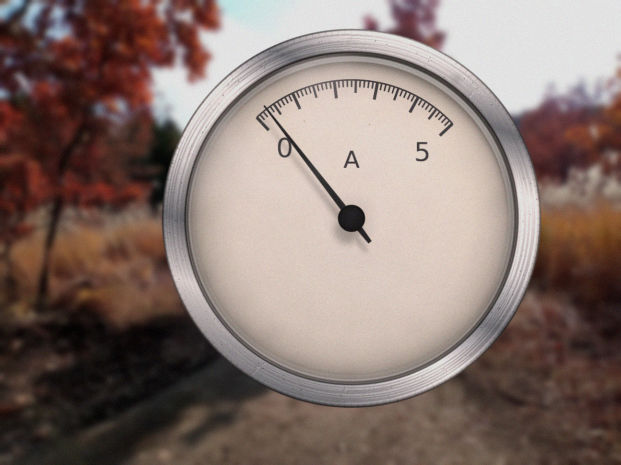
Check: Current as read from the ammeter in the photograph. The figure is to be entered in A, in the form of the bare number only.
0.3
